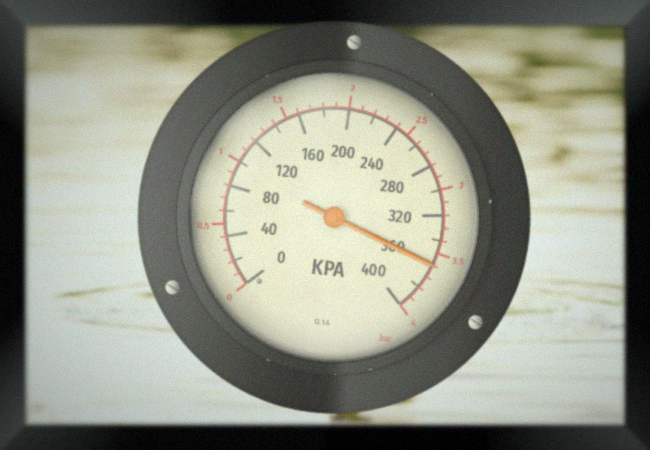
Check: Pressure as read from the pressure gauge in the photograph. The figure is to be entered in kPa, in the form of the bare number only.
360
